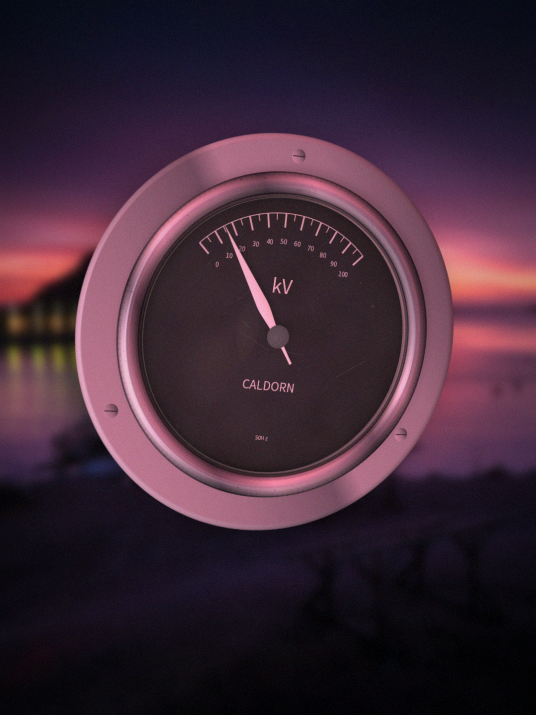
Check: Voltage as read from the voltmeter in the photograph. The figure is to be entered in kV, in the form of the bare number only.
15
